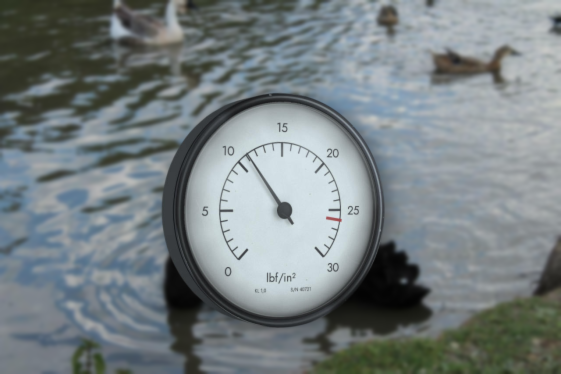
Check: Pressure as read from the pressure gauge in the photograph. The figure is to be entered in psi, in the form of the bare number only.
11
